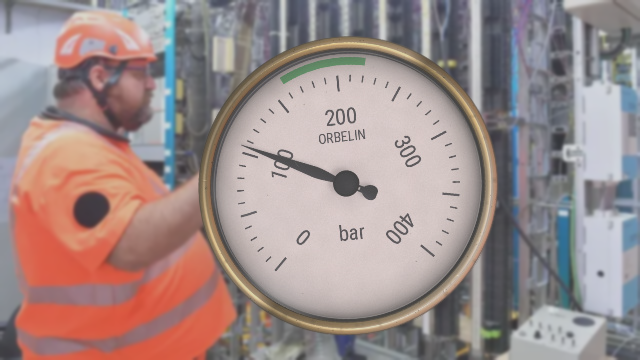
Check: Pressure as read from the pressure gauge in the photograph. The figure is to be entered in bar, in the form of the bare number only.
105
